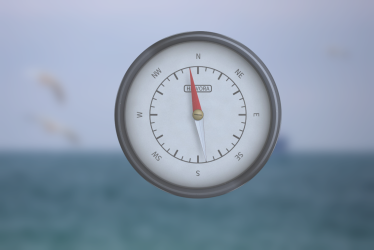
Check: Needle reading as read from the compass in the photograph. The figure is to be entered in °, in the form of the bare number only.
350
